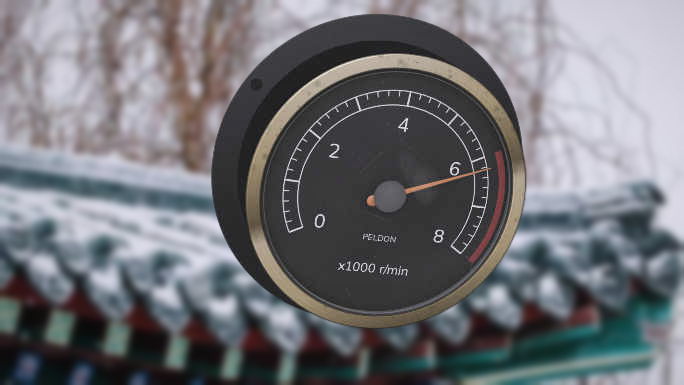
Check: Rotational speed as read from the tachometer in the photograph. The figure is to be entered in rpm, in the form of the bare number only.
6200
